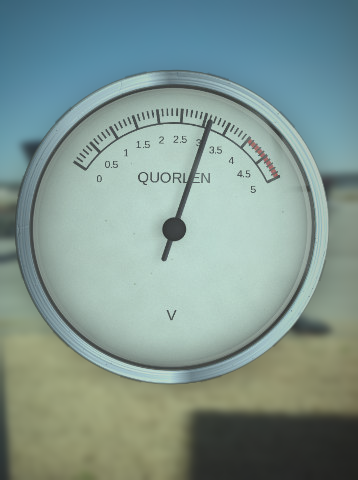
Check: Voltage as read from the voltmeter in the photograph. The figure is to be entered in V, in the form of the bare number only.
3.1
